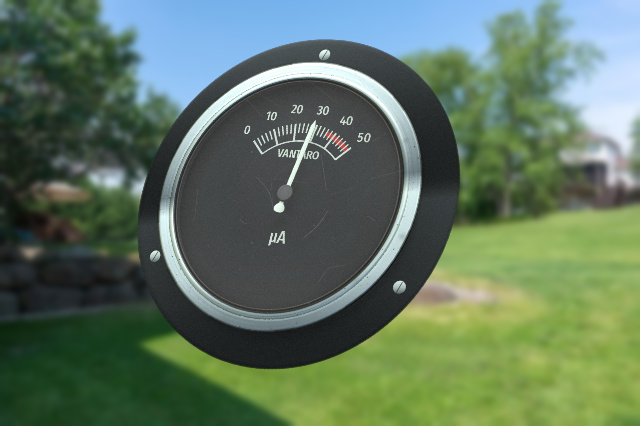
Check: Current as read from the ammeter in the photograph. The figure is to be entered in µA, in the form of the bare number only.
30
